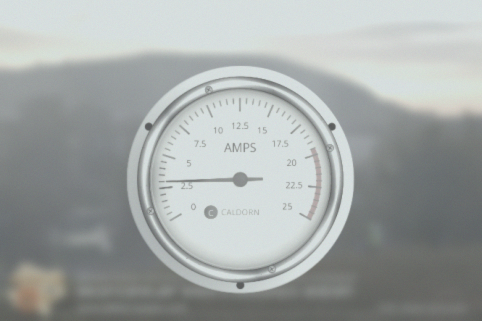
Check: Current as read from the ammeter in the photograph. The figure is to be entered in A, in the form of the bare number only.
3
